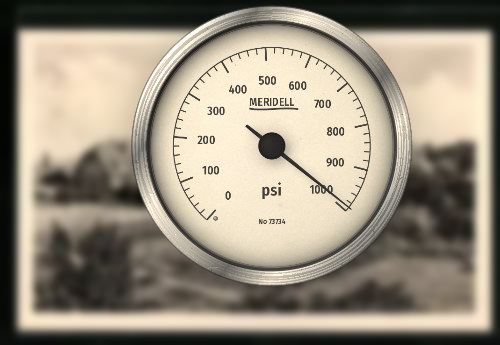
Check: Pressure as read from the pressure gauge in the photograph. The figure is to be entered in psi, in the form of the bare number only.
990
